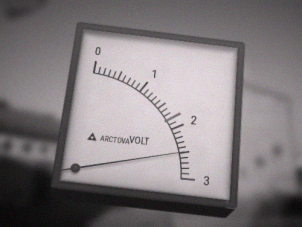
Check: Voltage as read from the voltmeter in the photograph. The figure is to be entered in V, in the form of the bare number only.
2.5
